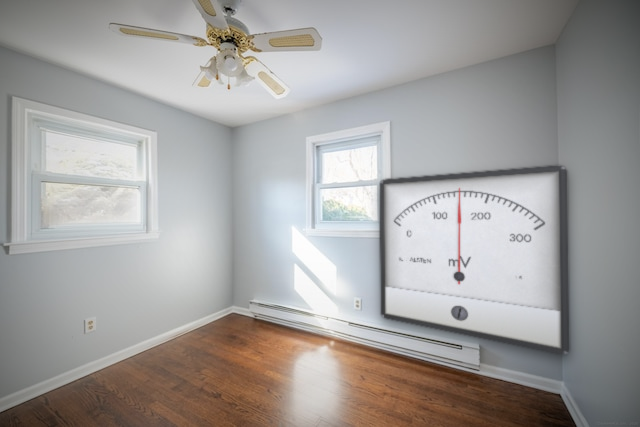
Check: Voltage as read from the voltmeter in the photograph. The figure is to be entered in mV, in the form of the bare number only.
150
